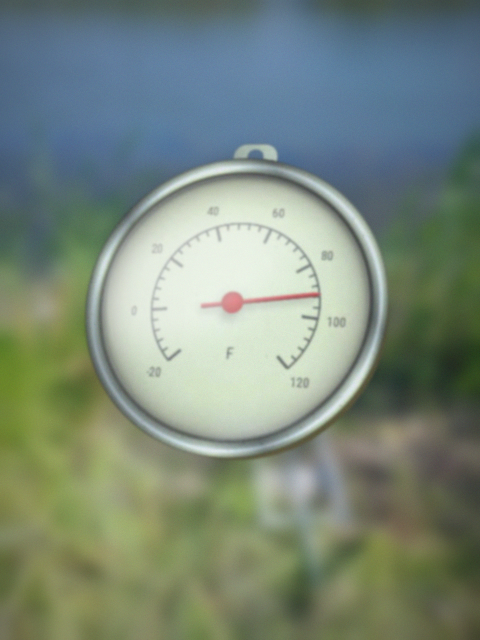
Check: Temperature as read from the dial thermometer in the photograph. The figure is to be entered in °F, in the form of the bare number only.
92
